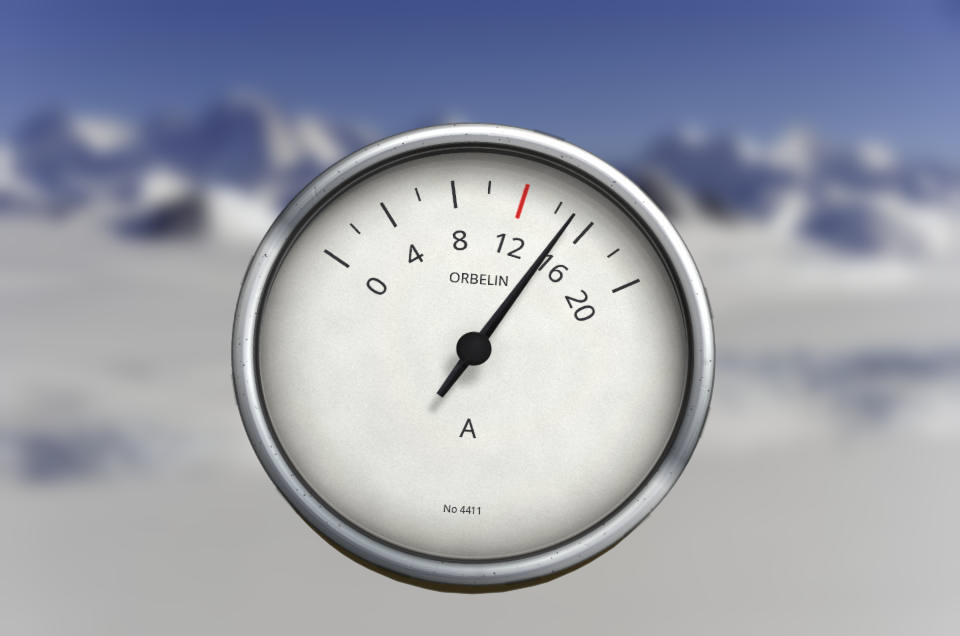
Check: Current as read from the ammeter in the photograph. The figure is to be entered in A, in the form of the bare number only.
15
